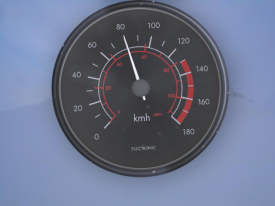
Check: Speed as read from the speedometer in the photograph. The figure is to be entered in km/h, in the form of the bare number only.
80
